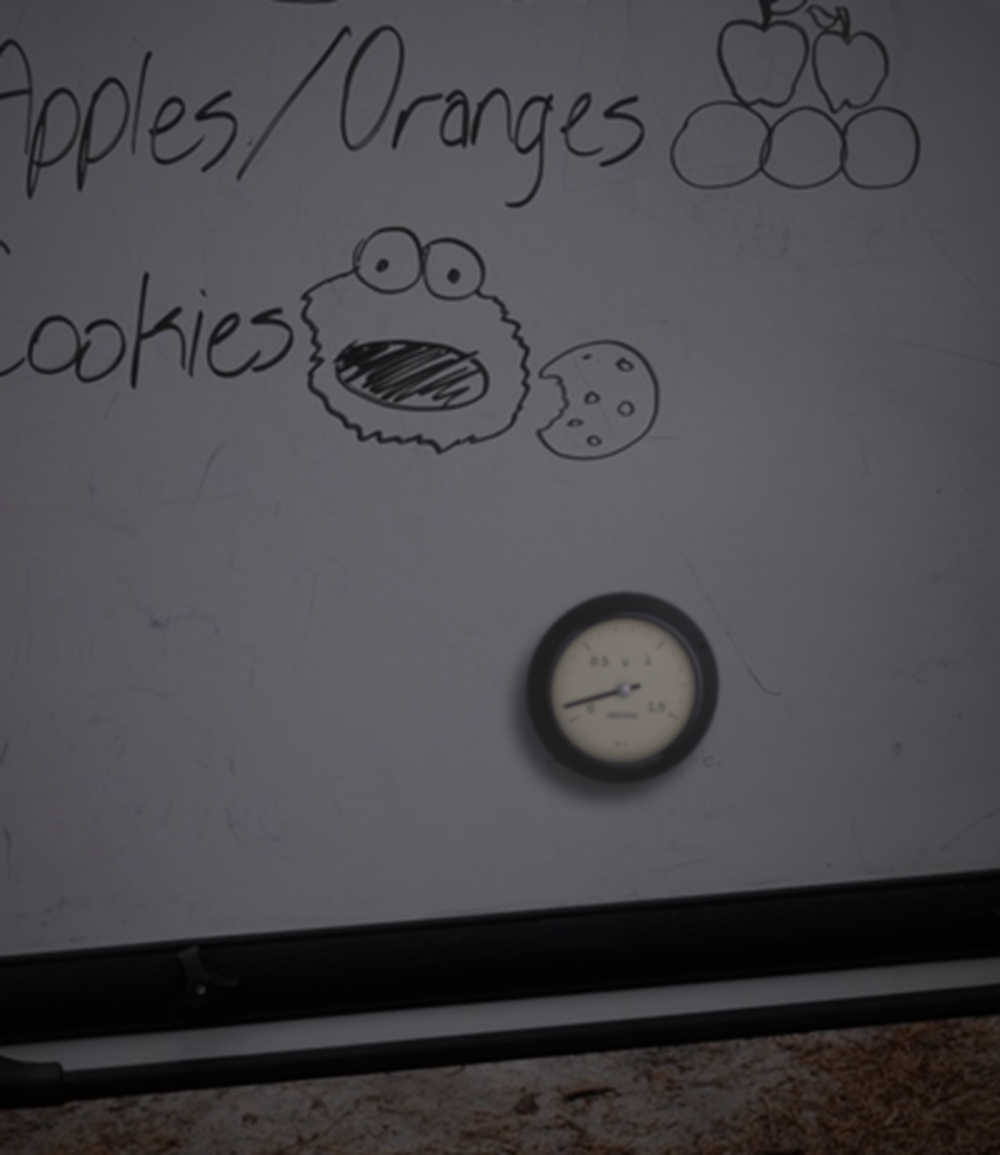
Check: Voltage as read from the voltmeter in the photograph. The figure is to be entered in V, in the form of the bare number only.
0.1
